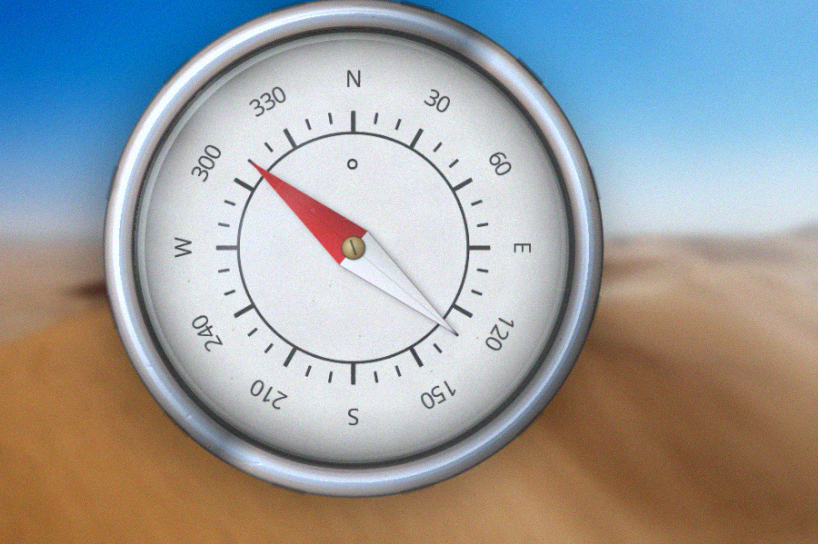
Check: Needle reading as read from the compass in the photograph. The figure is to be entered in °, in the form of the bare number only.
310
